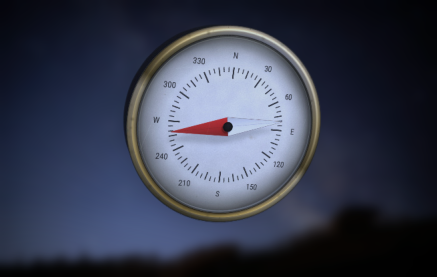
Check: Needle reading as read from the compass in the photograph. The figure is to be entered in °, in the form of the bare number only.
260
